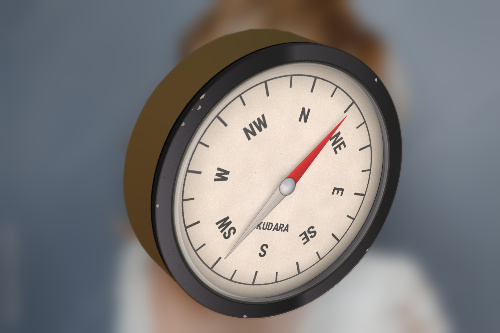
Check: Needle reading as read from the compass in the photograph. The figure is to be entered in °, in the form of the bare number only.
30
